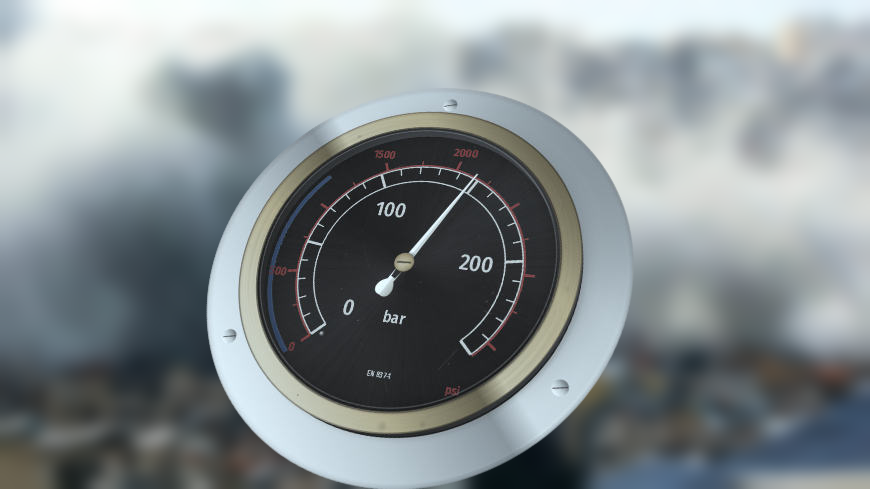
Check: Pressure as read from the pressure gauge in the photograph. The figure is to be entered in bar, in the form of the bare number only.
150
